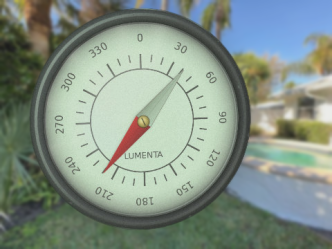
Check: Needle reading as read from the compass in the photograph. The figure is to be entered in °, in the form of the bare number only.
220
